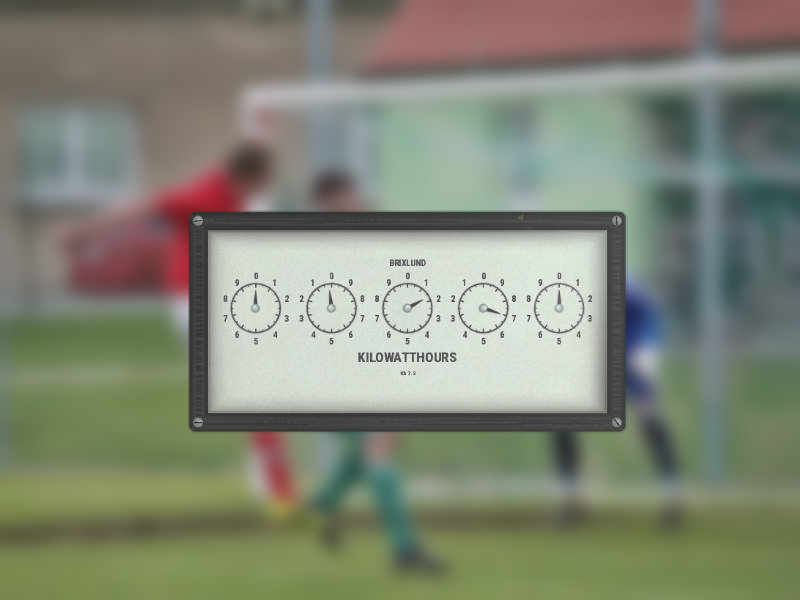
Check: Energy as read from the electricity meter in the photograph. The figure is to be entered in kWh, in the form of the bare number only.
170
